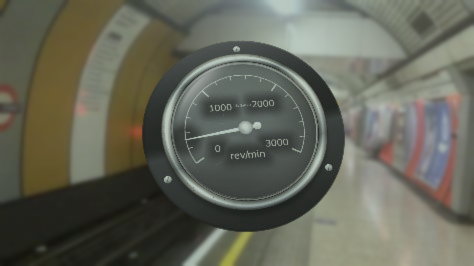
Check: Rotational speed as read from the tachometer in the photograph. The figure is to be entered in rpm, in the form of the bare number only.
300
